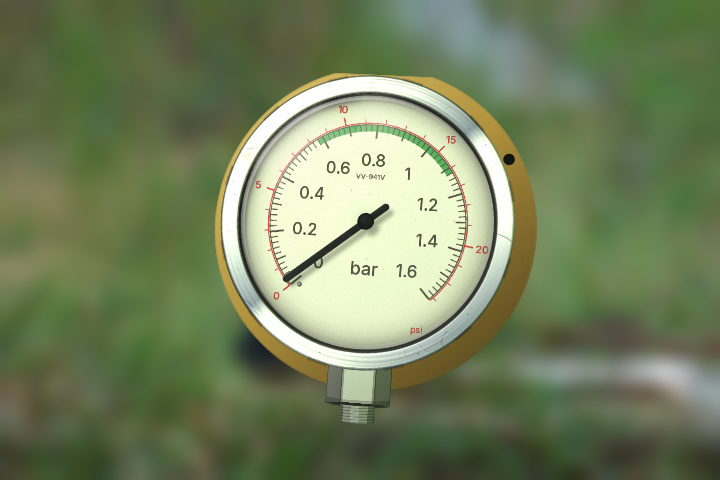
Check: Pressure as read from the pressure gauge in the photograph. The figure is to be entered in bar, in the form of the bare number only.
0.02
